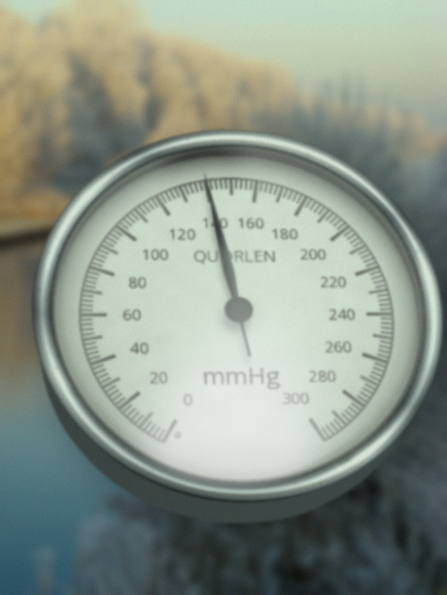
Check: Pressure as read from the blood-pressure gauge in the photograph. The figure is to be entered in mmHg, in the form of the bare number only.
140
